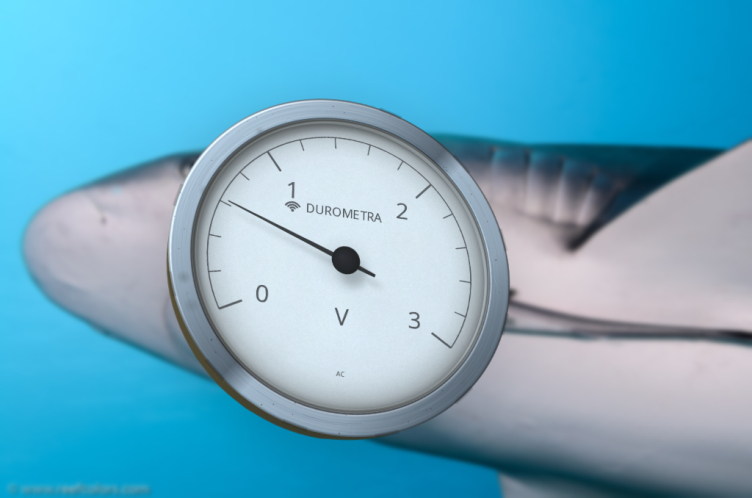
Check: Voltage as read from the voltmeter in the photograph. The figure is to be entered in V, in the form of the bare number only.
0.6
